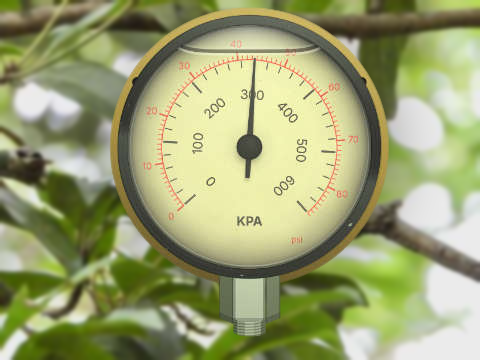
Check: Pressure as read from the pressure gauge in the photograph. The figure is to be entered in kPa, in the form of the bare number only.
300
